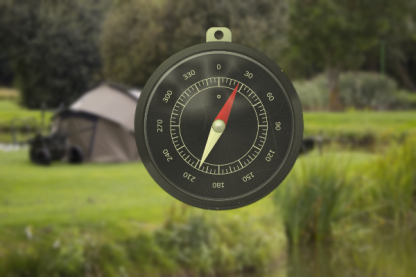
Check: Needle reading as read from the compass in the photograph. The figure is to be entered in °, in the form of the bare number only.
25
